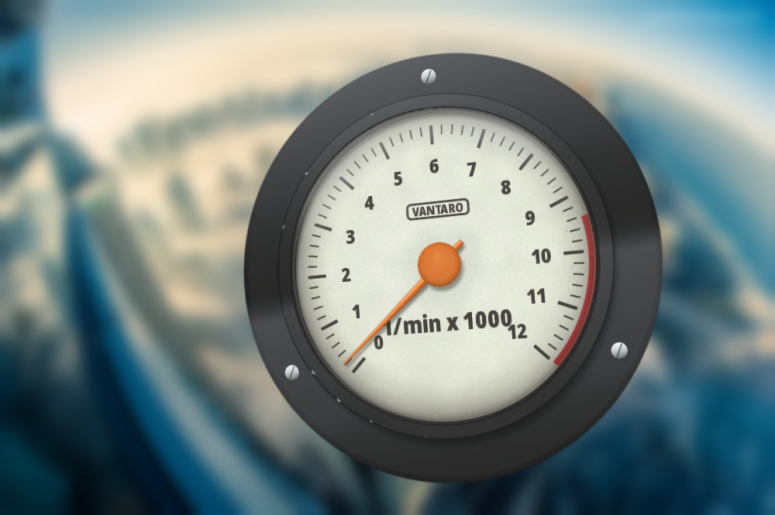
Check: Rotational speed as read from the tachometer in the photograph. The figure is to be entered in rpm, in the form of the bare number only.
200
